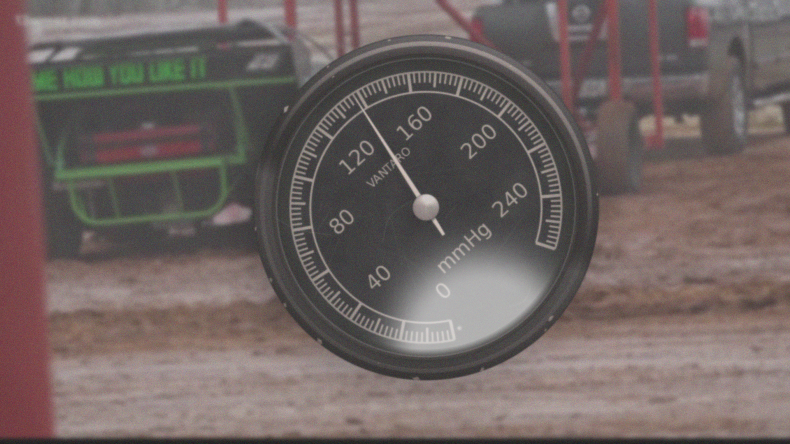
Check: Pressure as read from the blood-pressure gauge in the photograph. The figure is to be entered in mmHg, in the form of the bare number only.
138
